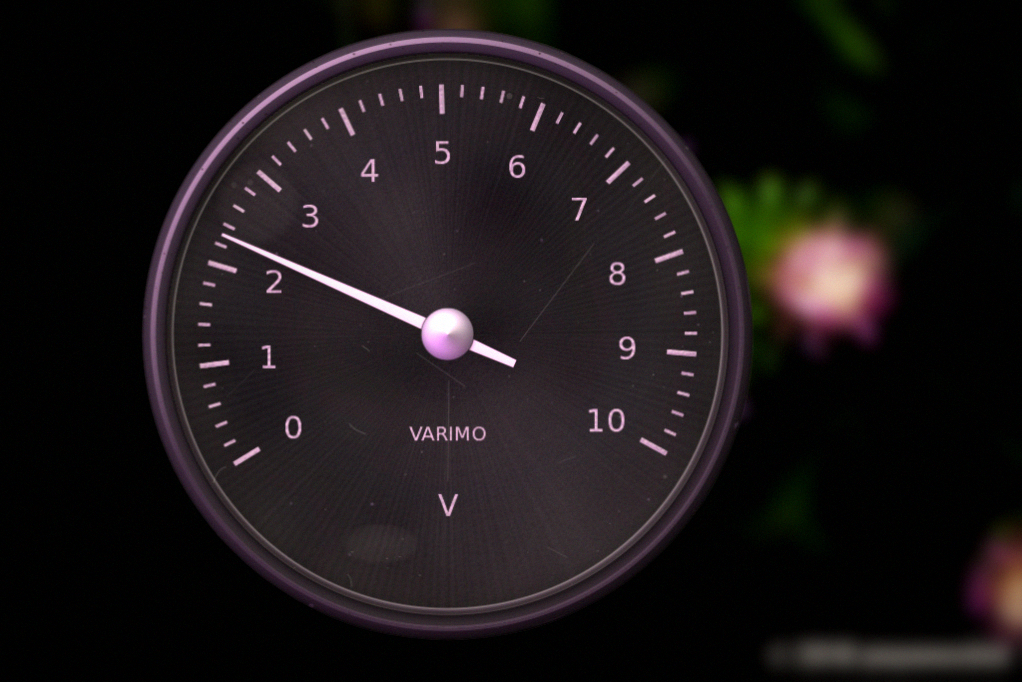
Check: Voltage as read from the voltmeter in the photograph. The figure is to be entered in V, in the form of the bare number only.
2.3
